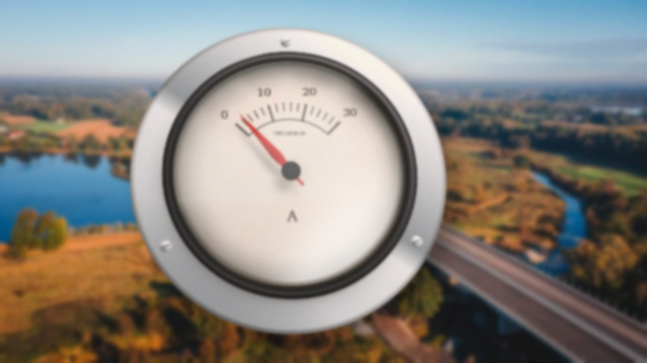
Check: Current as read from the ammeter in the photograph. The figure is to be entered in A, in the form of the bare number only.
2
